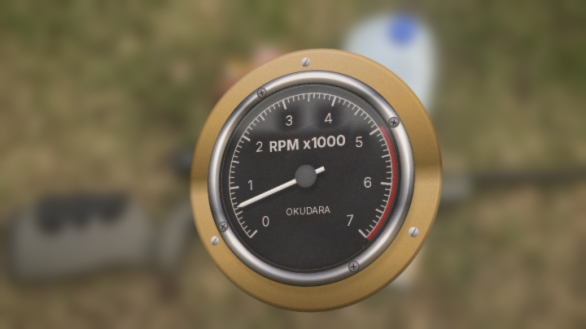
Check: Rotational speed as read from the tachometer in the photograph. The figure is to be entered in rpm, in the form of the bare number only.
600
